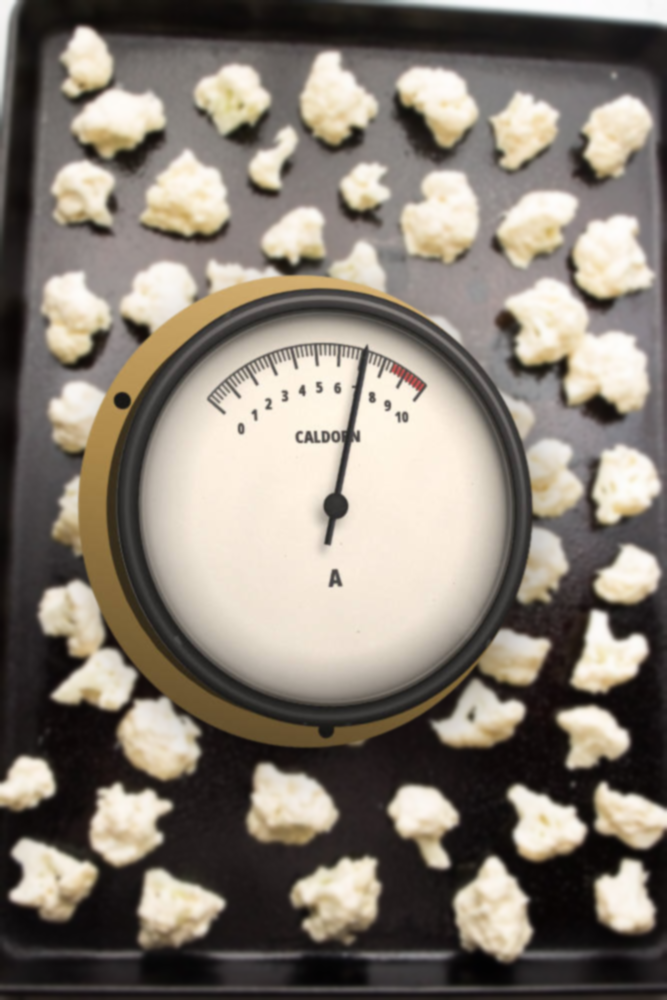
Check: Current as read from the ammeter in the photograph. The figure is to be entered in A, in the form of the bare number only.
7
